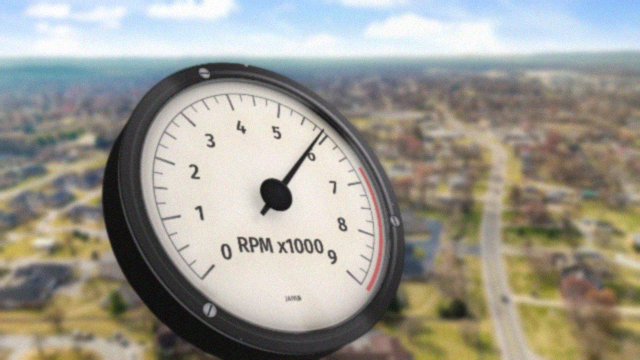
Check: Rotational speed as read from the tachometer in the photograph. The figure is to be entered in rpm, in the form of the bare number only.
5875
